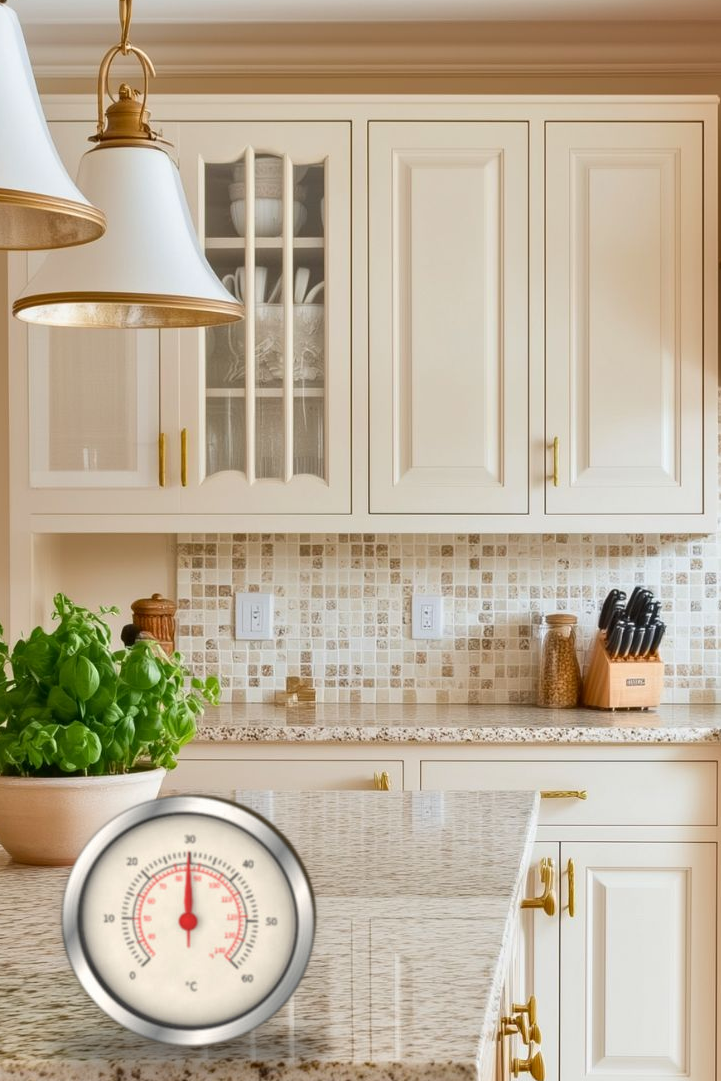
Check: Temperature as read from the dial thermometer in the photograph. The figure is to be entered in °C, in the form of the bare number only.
30
